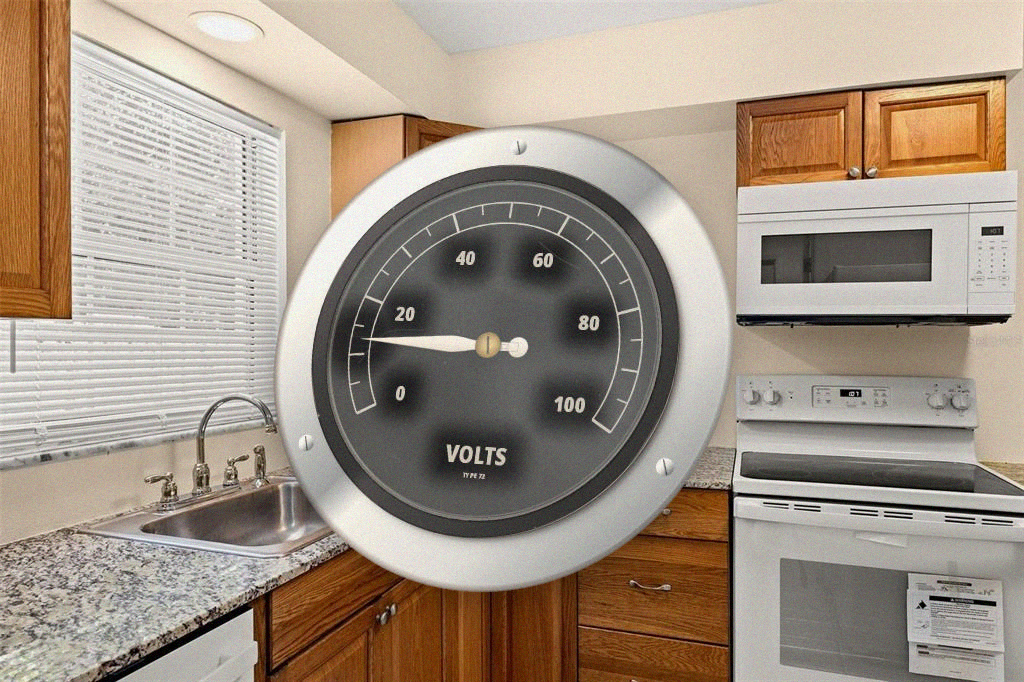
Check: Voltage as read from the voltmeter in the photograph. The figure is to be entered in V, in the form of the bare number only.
12.5
